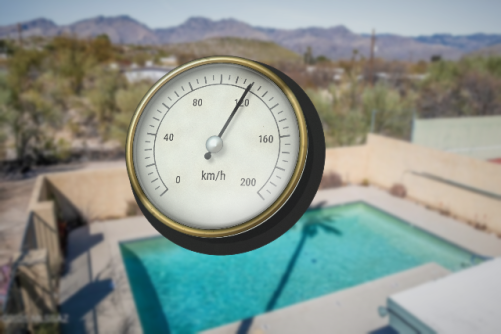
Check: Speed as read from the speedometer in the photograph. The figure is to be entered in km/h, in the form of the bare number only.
120
